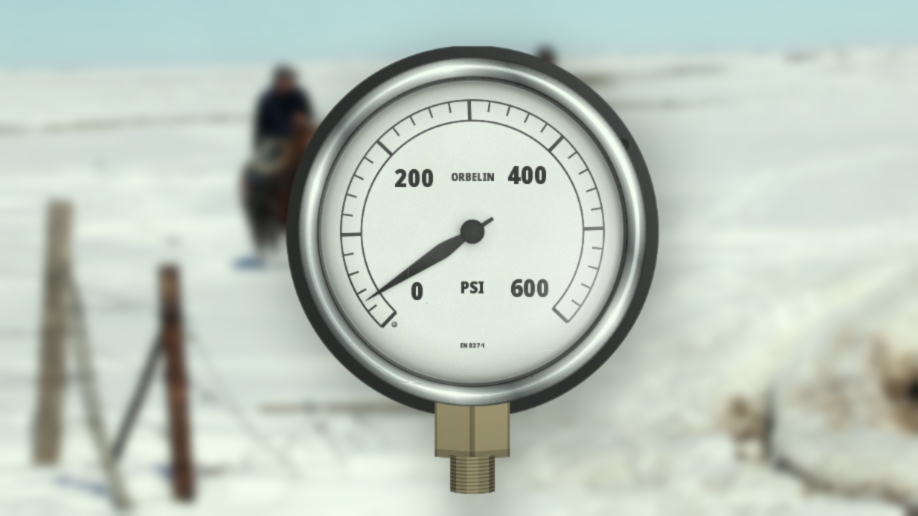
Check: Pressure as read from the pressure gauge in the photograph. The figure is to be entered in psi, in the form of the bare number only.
30
